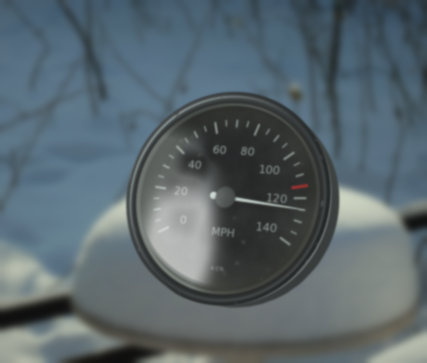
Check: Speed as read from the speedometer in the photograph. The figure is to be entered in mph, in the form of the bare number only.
125
